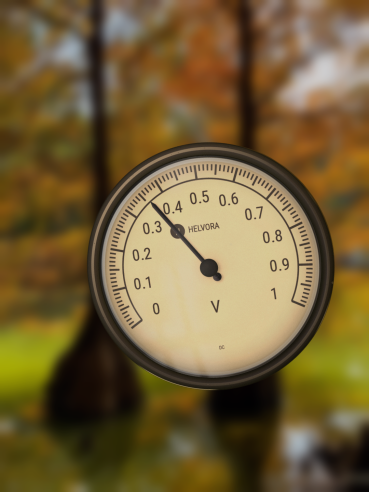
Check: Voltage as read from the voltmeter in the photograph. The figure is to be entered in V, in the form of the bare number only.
0.36
